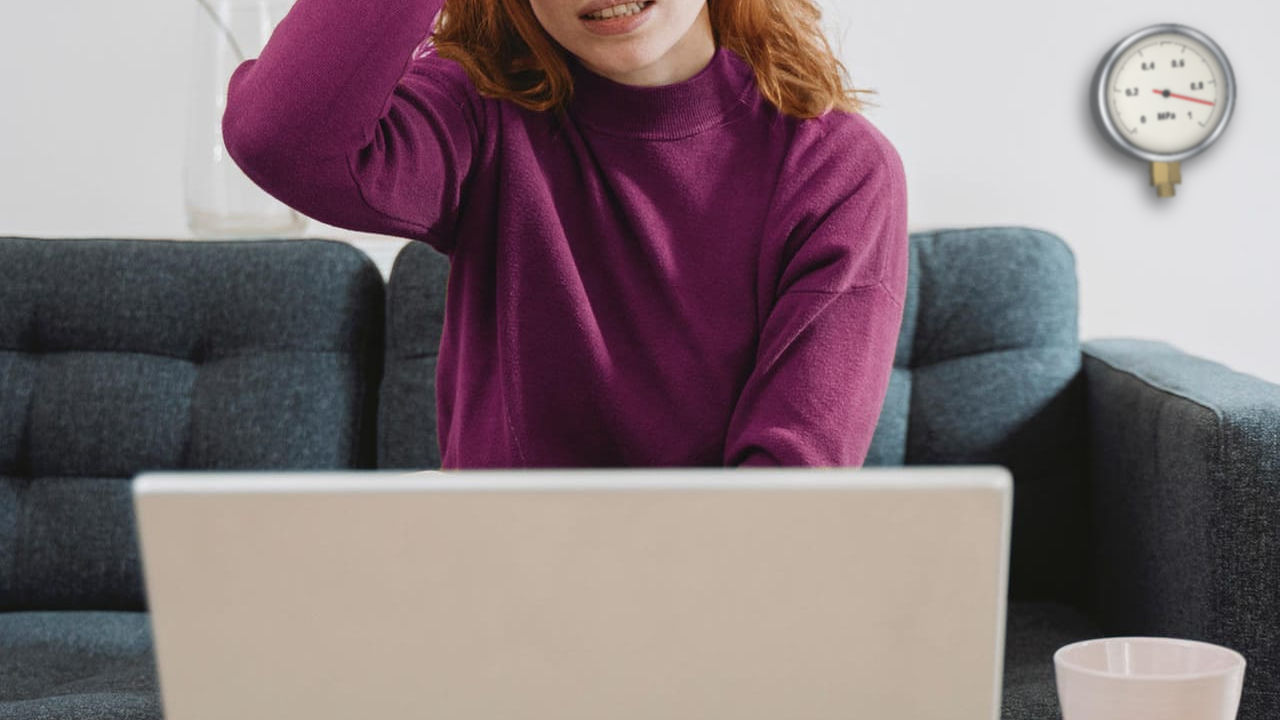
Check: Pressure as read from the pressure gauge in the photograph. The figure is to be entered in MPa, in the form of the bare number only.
0.9
